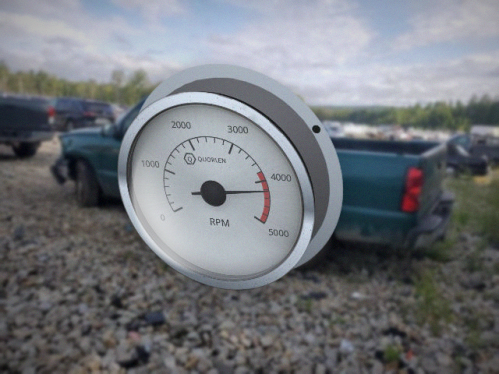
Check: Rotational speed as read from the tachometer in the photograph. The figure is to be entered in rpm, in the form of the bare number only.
4200
